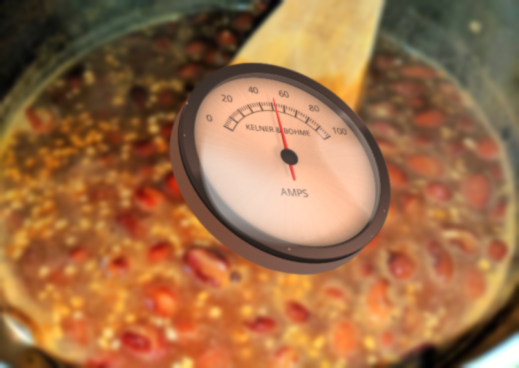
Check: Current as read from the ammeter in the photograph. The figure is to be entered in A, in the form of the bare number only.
50
